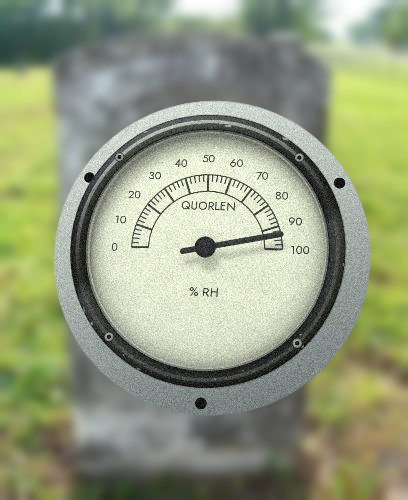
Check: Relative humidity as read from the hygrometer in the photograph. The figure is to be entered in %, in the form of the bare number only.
94
